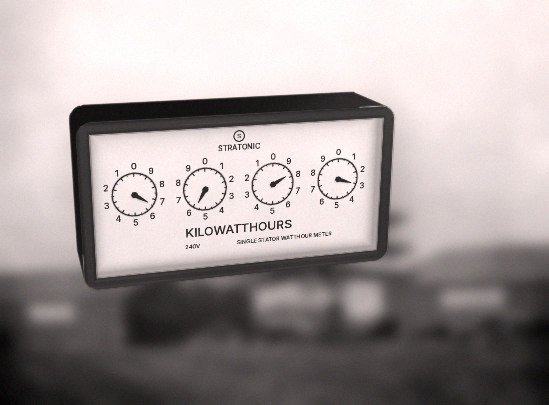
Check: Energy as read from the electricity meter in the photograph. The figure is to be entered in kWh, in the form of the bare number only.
6583
